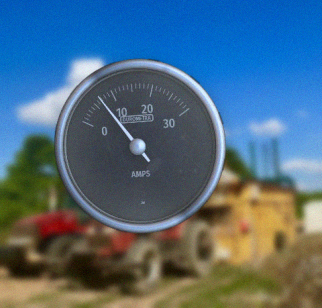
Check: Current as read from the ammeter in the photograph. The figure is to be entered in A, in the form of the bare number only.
7
